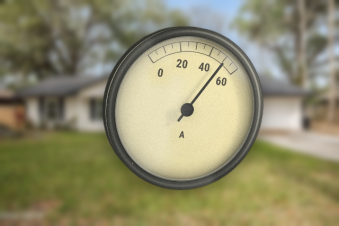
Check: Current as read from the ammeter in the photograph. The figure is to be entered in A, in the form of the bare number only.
50
